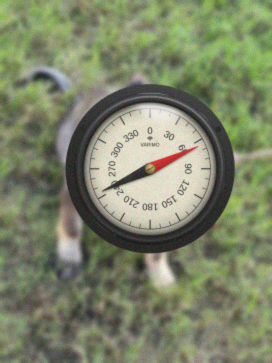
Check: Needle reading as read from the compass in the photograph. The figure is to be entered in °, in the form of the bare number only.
65
